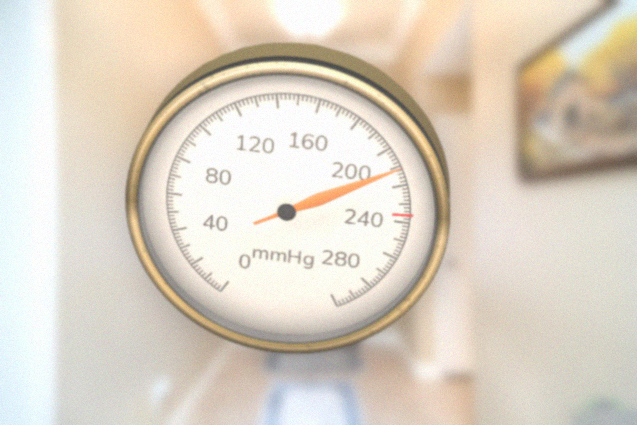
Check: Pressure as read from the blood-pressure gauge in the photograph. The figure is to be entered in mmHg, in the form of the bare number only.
210
